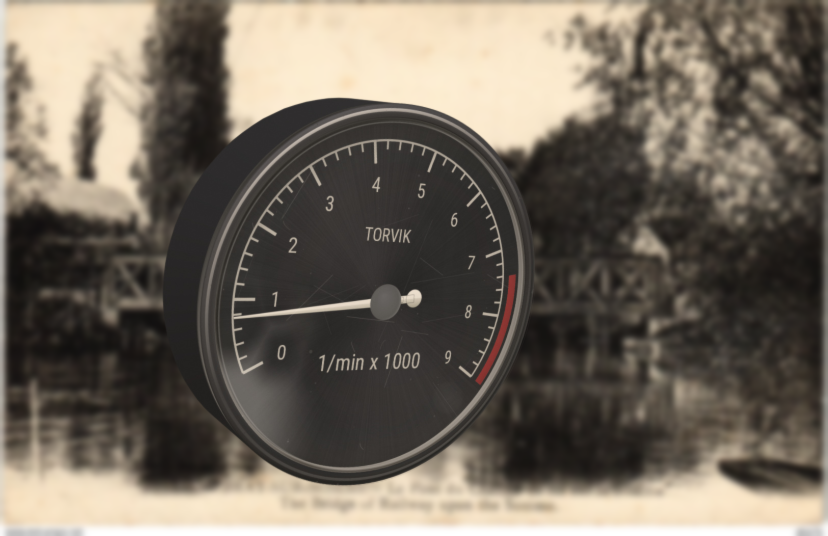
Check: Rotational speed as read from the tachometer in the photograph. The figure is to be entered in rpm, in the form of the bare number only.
800
